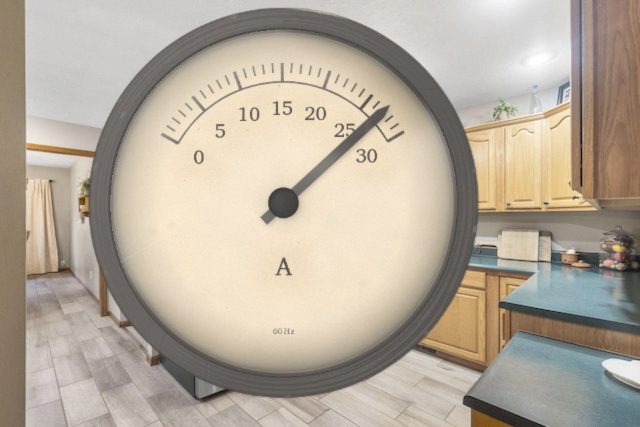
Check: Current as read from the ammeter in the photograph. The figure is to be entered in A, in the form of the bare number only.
27
